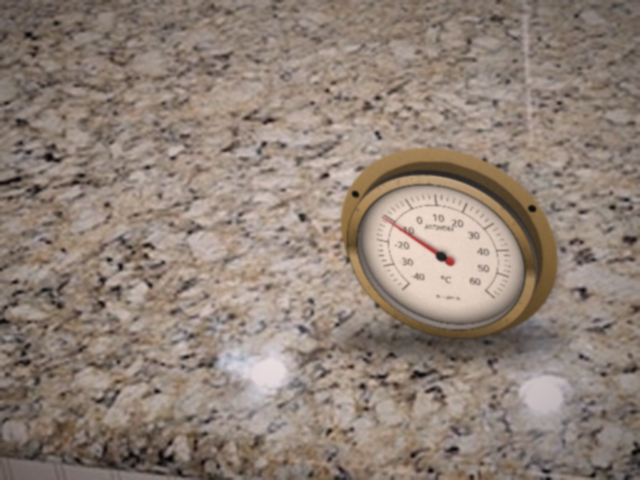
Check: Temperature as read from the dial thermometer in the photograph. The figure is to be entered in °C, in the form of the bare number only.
-10
